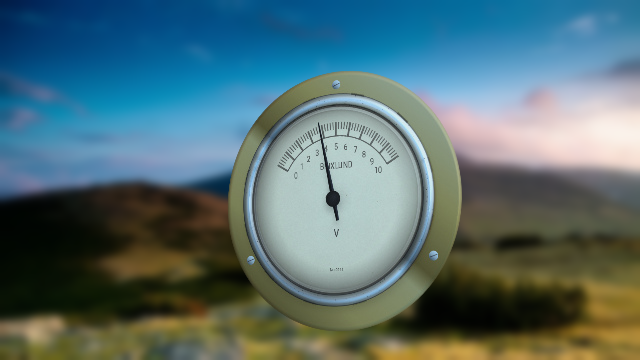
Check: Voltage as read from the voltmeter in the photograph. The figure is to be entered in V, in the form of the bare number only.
4
